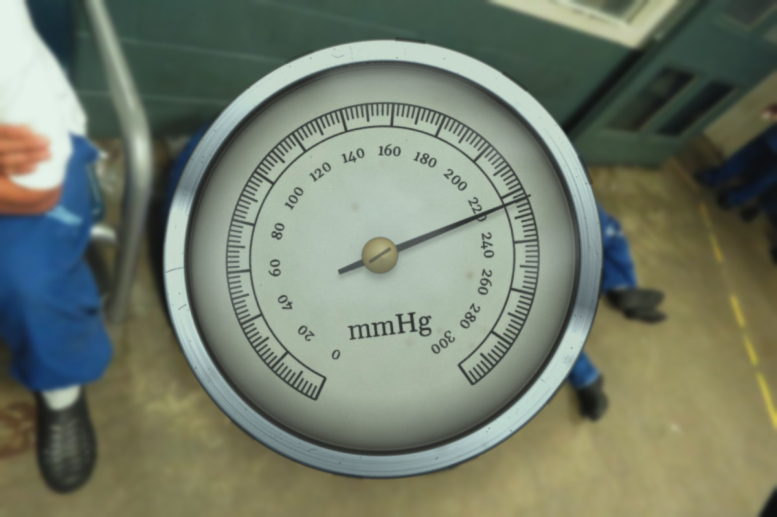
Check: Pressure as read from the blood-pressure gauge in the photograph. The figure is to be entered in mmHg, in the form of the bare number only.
224
